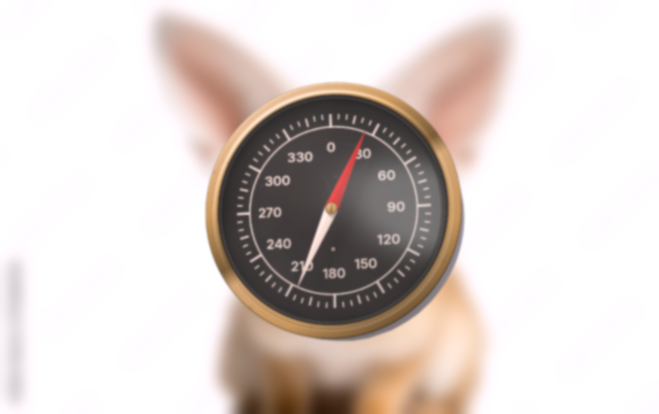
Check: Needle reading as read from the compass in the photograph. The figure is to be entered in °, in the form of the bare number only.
25
